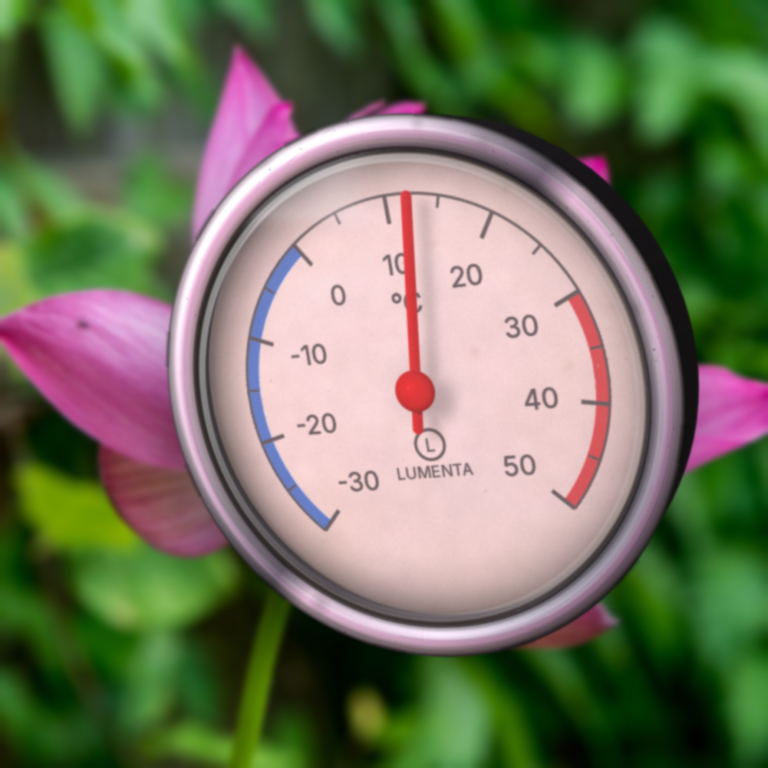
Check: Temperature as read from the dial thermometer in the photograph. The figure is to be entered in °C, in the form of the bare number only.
12.5
